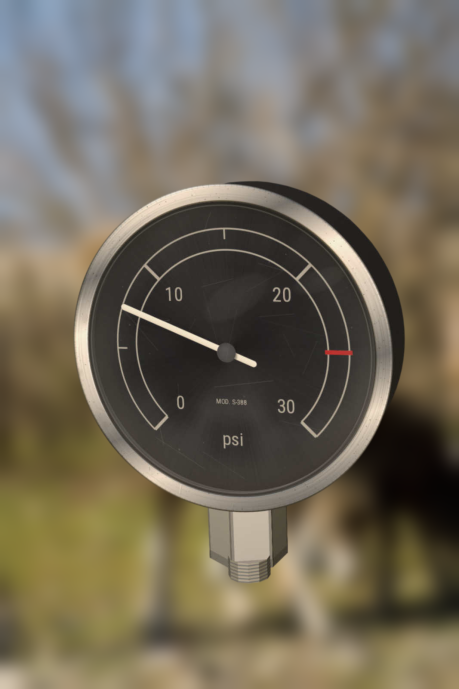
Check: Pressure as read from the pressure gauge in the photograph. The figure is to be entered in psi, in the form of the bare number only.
7.5
